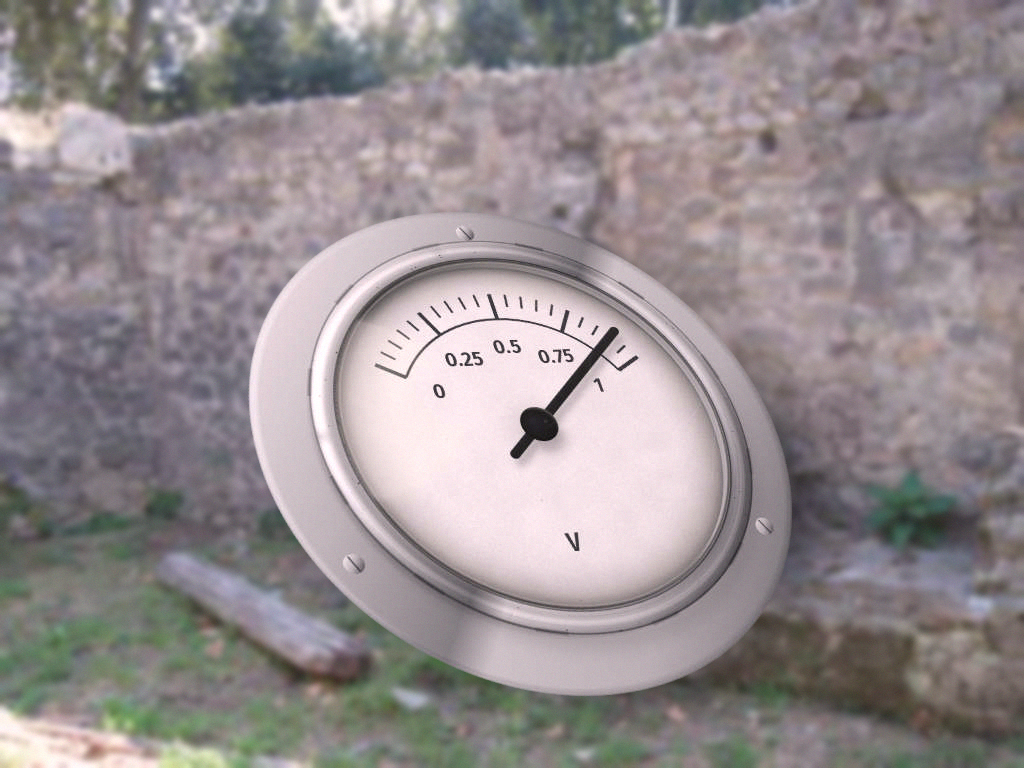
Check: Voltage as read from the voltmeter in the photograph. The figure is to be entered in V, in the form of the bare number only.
0.9
